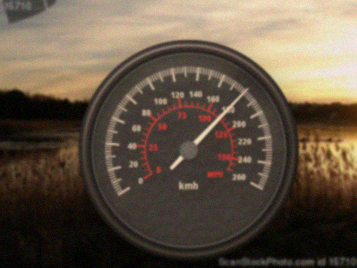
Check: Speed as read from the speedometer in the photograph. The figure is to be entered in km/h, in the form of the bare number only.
180
